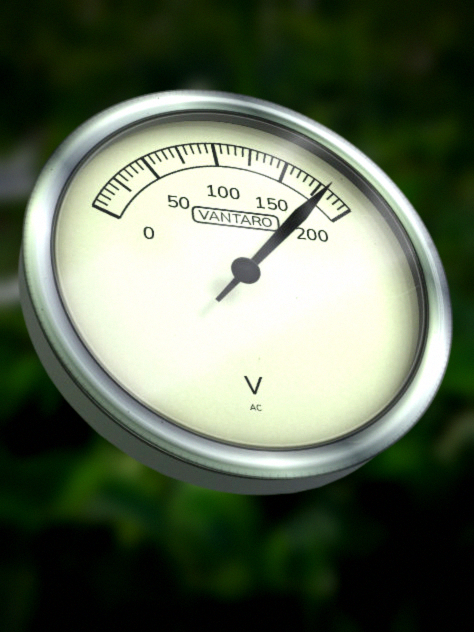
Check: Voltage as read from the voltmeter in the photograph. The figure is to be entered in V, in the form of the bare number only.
180
